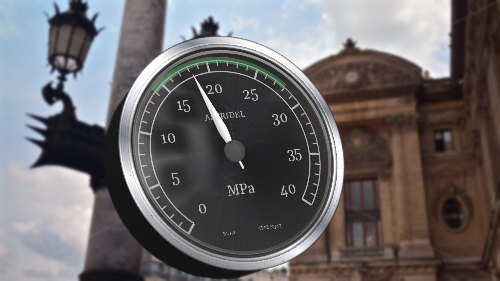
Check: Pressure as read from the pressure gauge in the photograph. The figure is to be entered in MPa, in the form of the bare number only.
18
